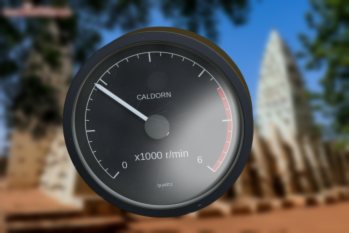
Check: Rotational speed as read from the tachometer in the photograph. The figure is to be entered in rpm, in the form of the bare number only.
1900
